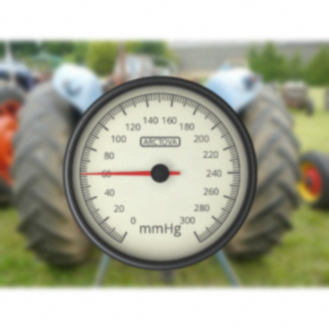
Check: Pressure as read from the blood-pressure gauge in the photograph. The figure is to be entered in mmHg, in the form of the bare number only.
60
